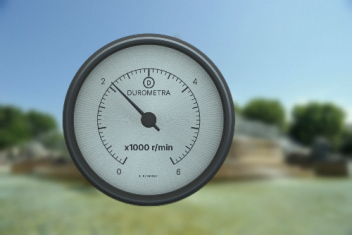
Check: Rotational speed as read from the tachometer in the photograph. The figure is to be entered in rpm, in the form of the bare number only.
2100
